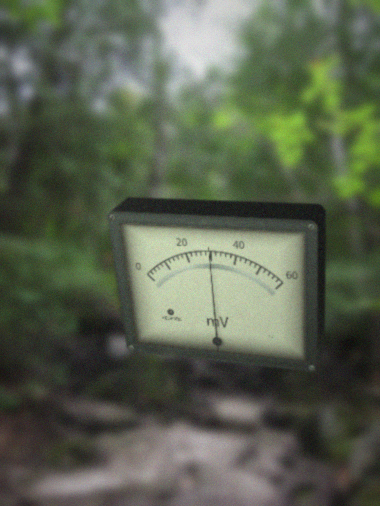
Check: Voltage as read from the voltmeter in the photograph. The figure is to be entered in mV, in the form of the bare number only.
30
